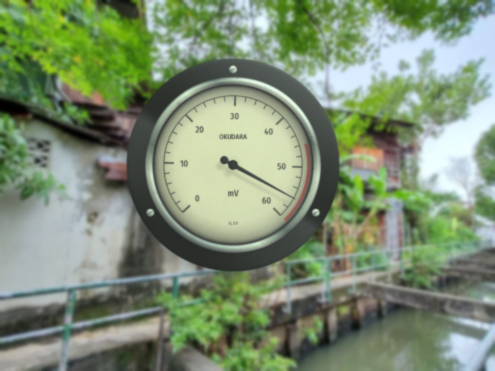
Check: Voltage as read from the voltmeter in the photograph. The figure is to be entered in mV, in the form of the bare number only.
56
